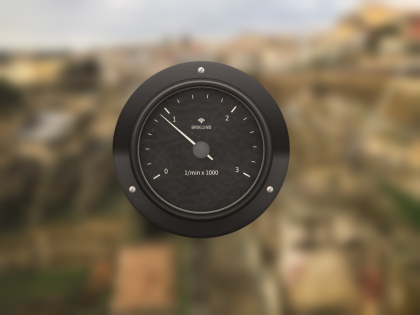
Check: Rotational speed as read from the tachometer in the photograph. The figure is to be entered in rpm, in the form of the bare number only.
900
